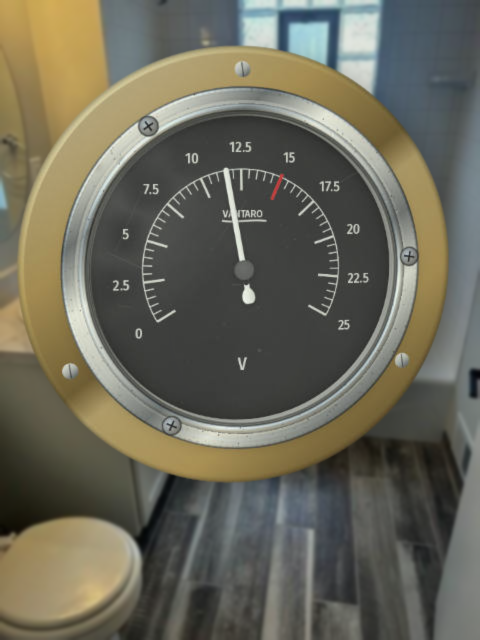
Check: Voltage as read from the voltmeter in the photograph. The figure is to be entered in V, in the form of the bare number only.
11.5
